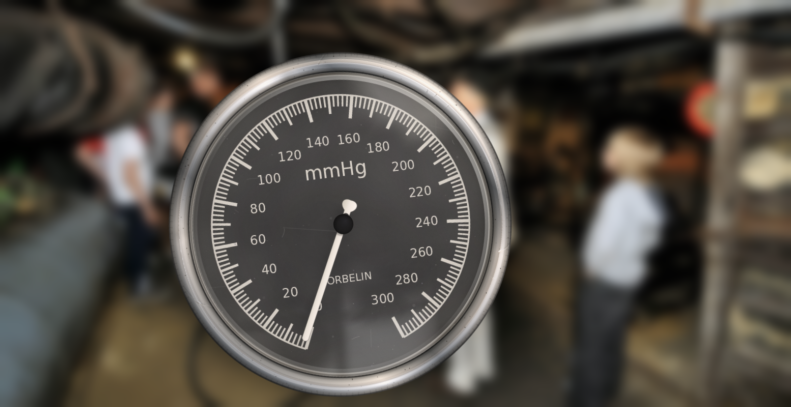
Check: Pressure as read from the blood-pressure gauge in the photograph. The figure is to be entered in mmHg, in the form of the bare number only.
2
